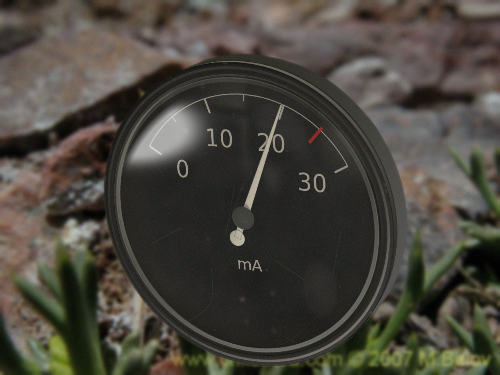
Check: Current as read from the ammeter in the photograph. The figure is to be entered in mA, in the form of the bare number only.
20
